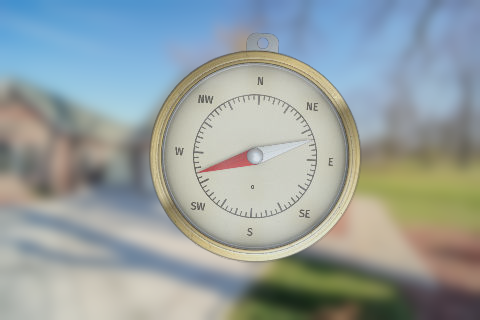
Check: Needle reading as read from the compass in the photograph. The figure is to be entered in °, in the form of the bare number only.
250
